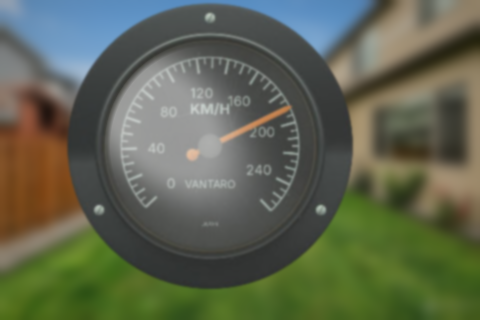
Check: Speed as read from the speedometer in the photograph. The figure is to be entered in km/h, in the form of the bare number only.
190
